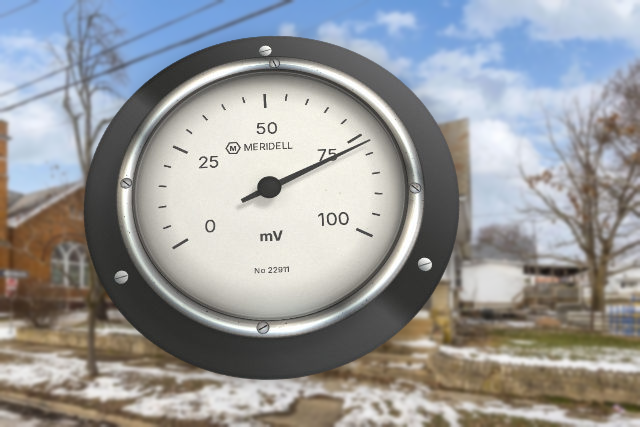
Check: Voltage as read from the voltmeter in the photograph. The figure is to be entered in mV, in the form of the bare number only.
77.5
